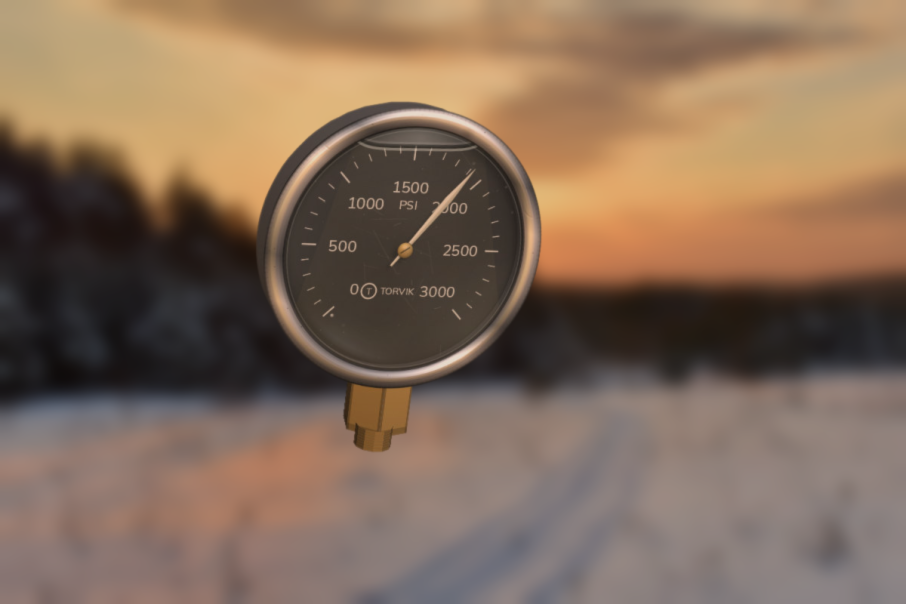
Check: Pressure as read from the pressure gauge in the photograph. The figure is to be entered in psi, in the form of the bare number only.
1900
